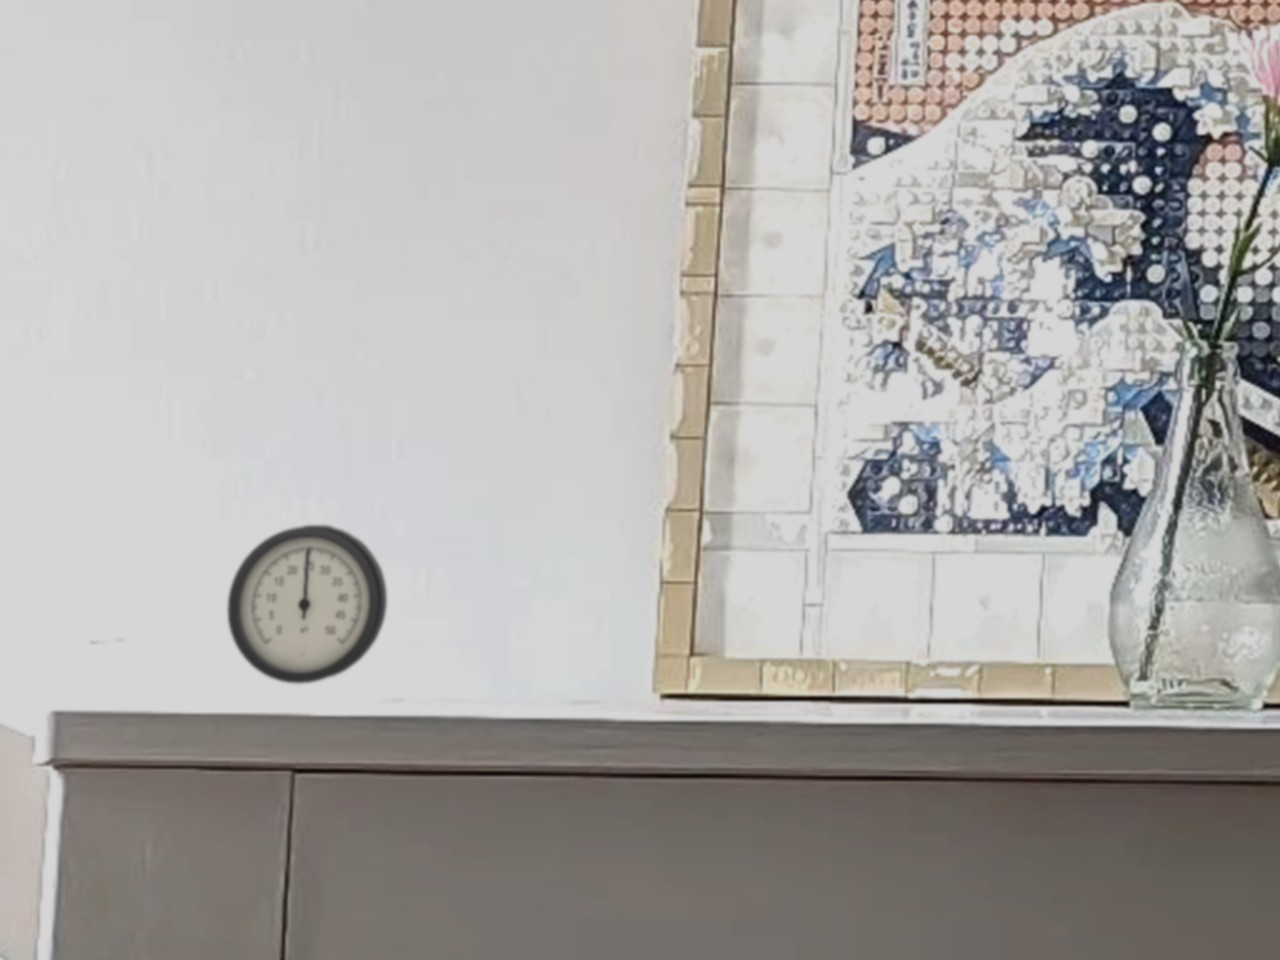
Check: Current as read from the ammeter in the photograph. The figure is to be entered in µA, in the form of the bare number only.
25
